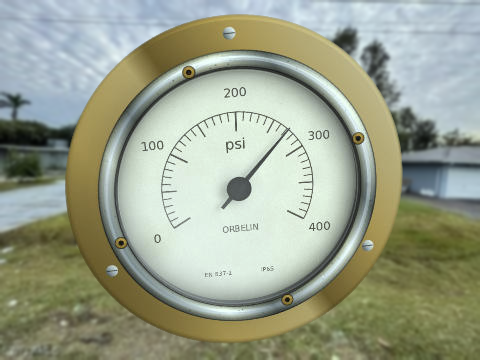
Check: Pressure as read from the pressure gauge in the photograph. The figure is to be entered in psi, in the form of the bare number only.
270
